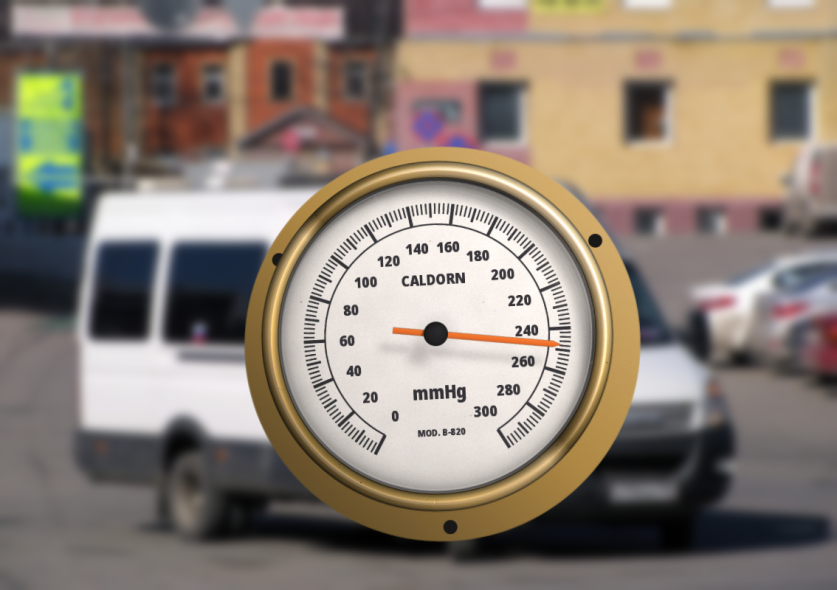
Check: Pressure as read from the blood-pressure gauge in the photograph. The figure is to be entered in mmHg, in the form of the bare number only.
248
